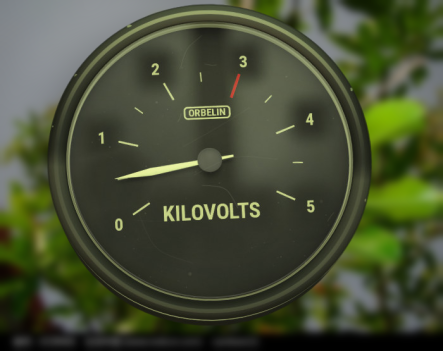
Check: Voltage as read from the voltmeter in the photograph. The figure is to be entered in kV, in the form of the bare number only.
0.5
